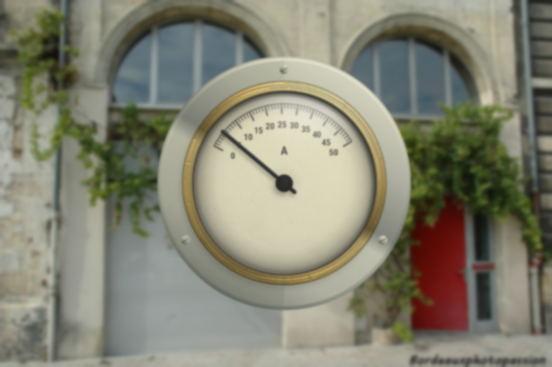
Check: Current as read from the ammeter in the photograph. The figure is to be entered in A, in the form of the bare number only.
5
